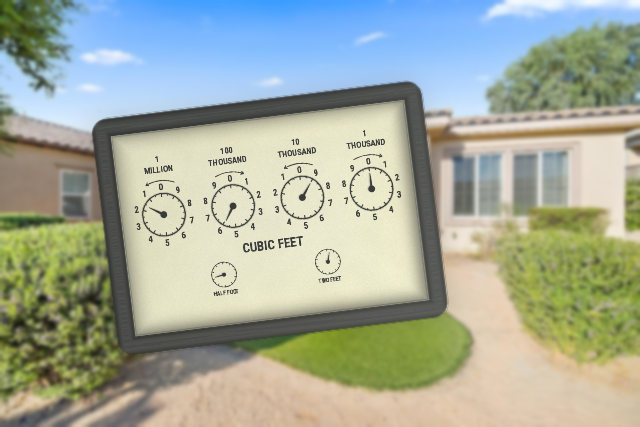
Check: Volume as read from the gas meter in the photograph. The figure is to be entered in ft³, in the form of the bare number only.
159000
